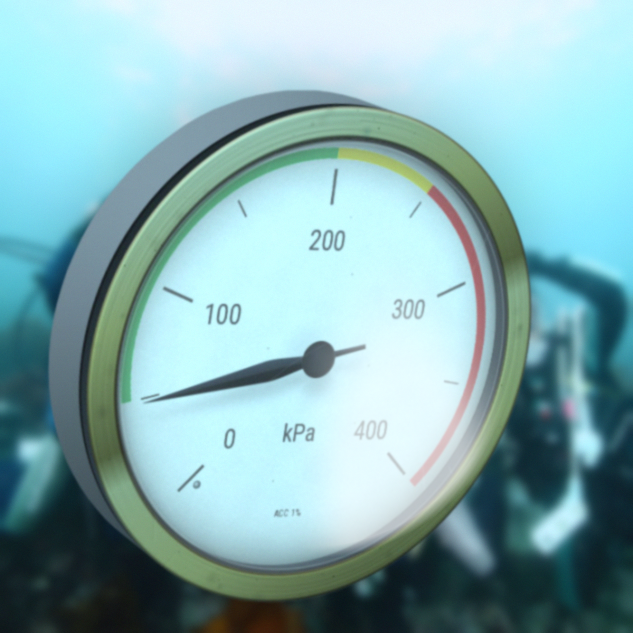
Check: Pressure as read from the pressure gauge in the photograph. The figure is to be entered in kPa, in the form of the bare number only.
50
